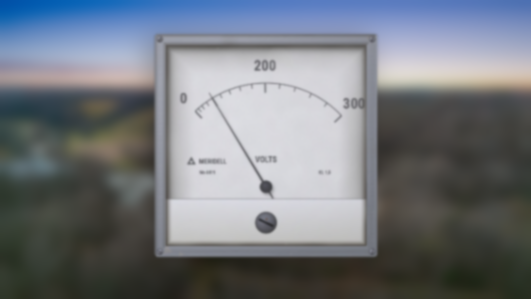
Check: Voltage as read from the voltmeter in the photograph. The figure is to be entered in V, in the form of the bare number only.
100
